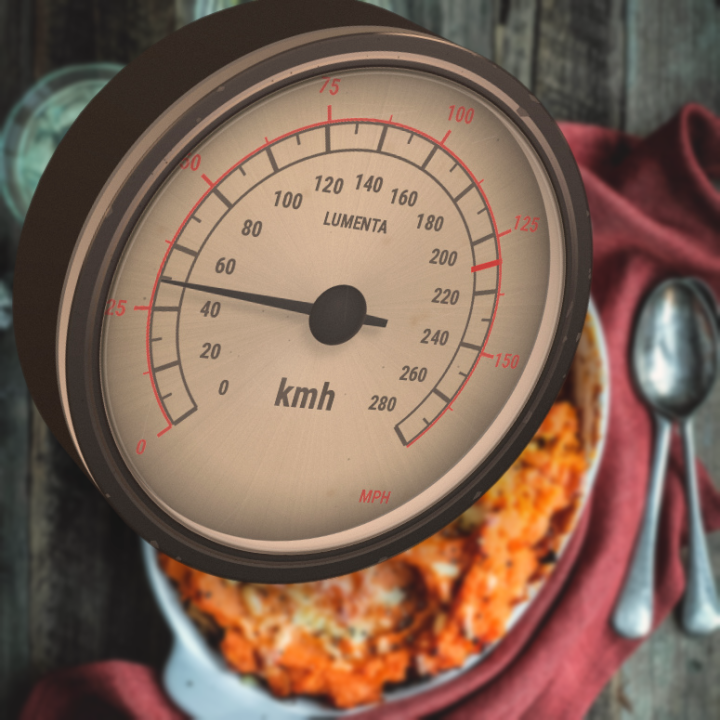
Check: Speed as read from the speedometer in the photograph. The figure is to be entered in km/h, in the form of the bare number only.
50
